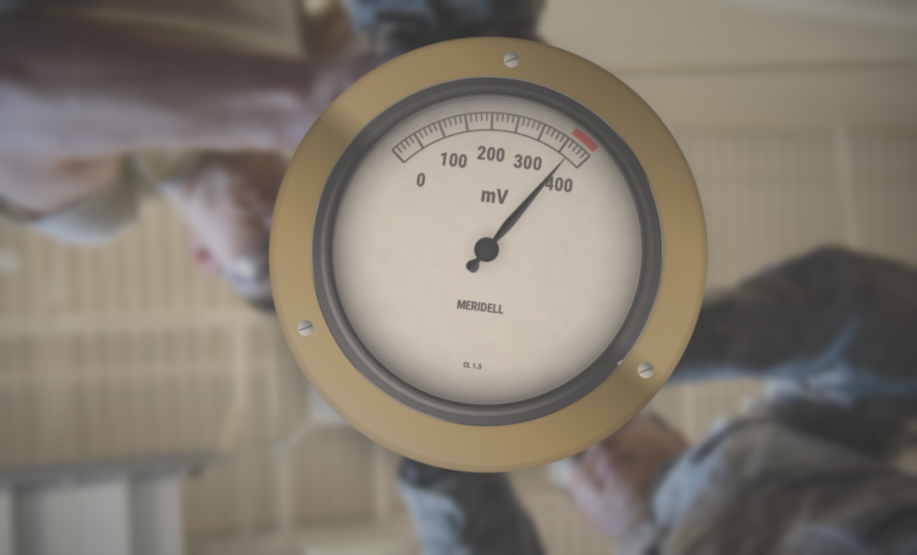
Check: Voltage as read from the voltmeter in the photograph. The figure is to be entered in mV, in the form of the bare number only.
370
